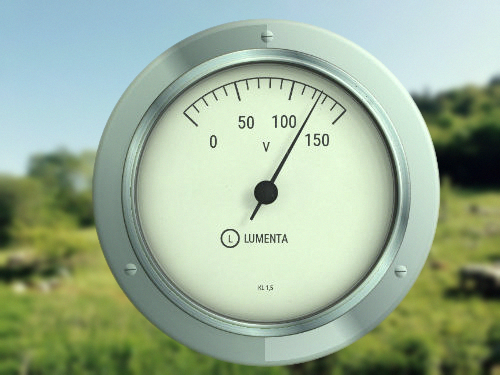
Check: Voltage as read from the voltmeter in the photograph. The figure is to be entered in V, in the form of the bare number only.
125
